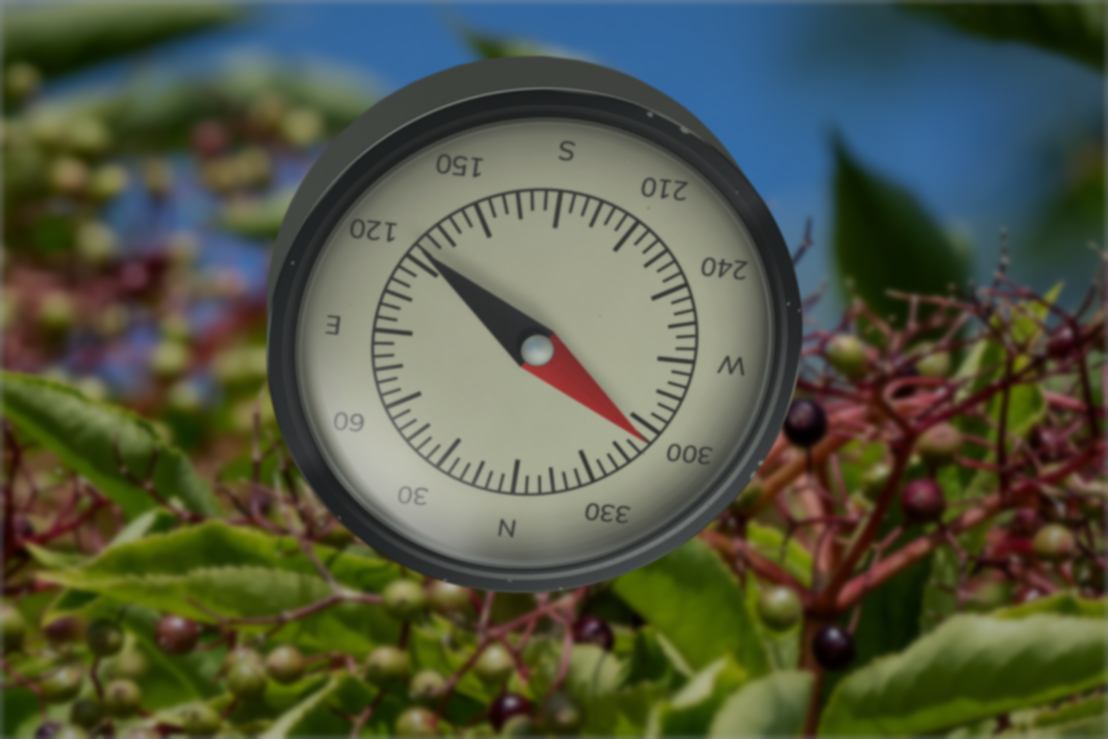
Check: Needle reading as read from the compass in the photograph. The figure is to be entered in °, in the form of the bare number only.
305
